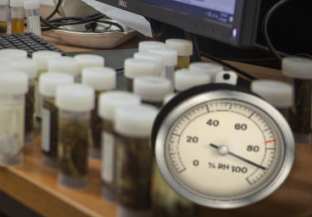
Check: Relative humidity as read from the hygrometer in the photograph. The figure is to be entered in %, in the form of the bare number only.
90
